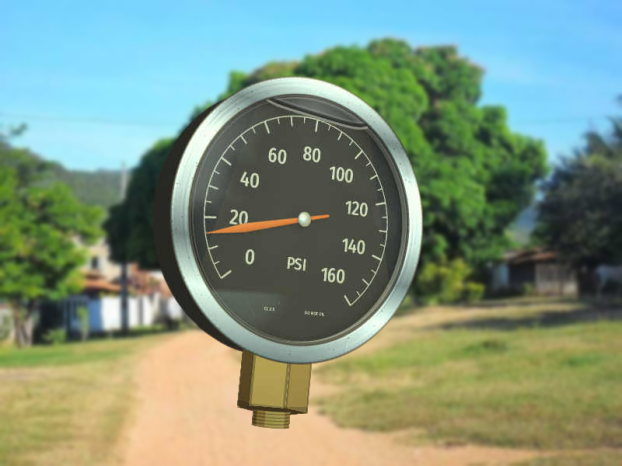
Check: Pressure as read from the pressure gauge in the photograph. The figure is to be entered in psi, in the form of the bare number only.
15
